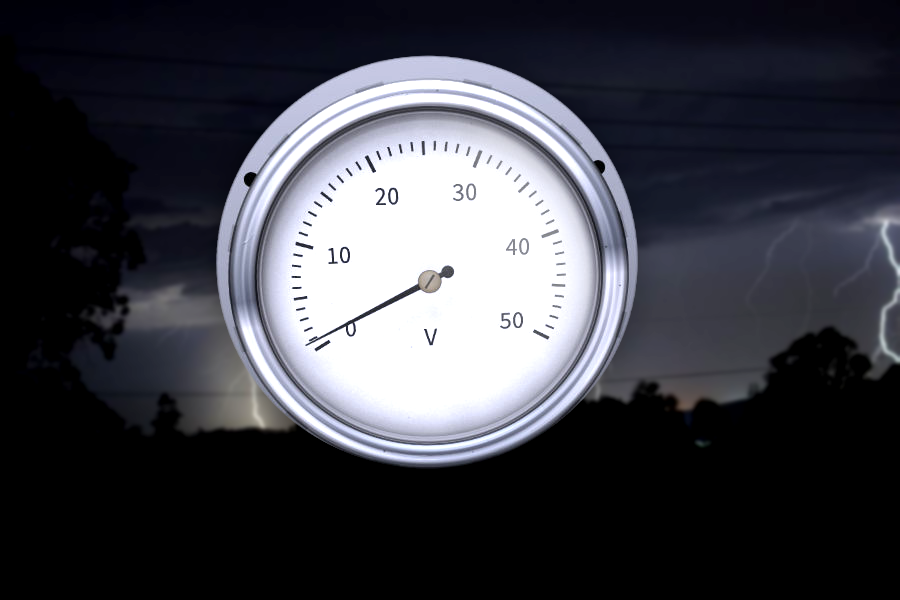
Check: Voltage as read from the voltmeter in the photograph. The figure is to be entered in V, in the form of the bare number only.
1
